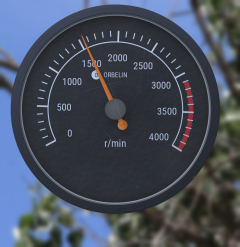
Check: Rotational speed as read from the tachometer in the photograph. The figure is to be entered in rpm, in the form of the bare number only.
1550
